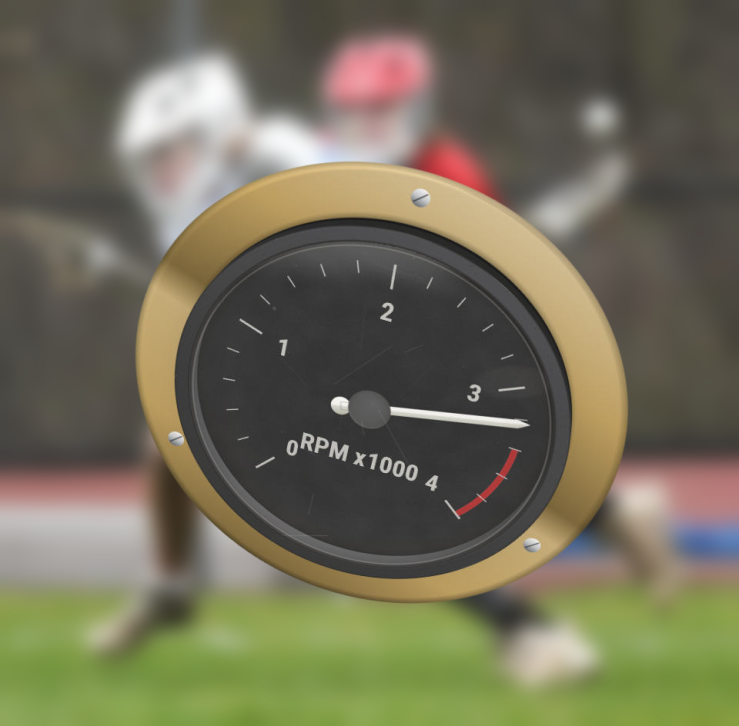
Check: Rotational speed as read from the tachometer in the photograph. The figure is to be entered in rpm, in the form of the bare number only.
3200
